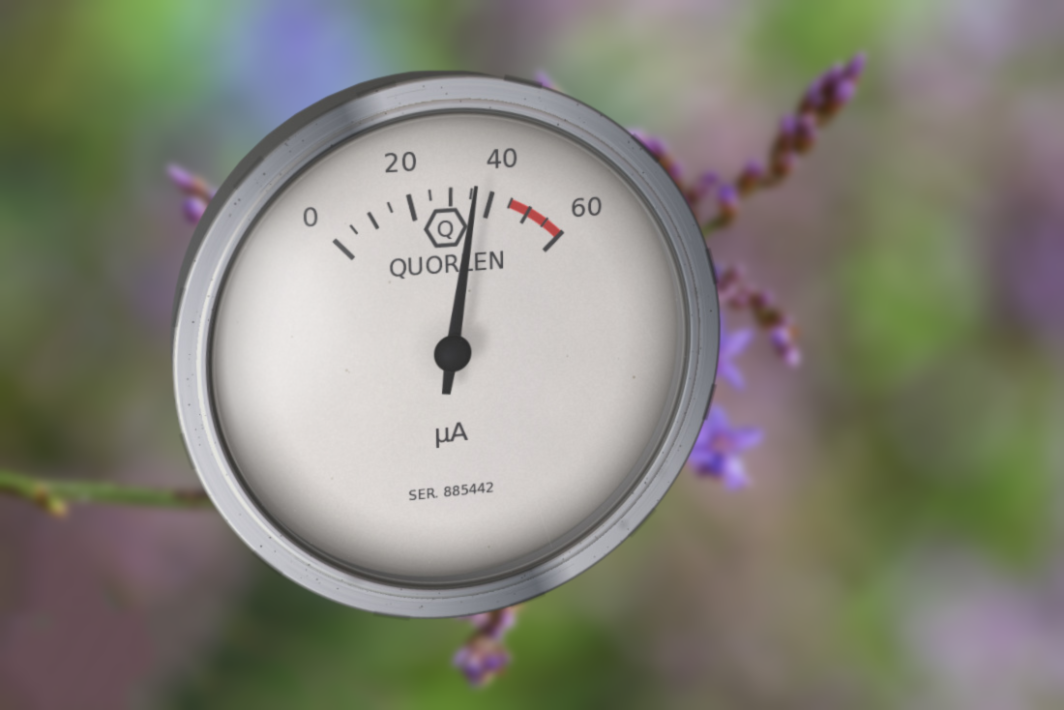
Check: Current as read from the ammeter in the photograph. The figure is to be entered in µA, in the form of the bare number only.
35
